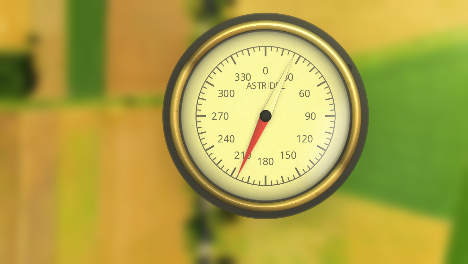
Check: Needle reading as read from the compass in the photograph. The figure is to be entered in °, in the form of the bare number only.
205
